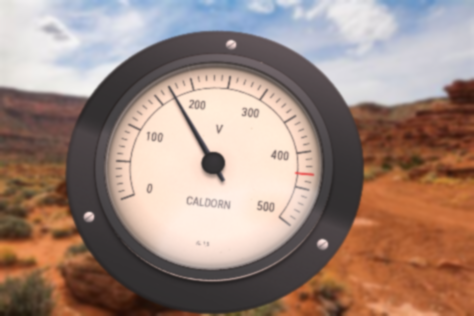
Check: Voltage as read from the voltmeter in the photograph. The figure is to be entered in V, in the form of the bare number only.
170
